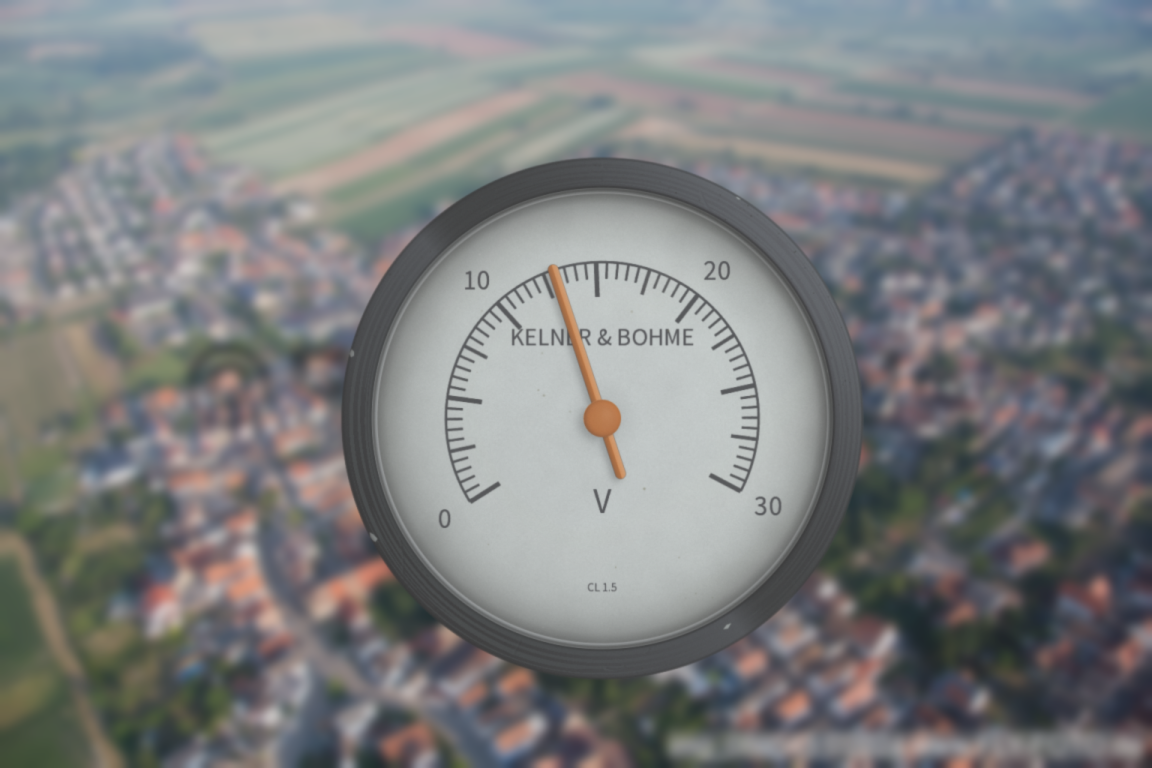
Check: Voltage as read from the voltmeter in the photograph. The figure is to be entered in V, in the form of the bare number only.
13
